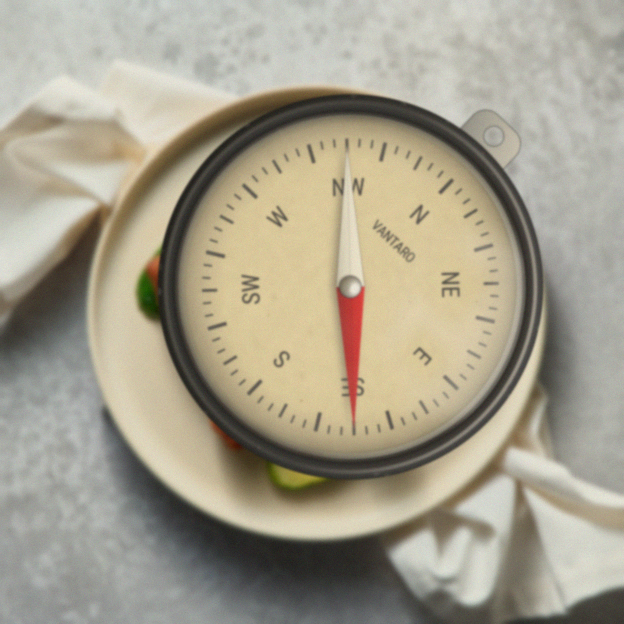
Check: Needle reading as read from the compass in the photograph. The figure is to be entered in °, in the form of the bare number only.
135
